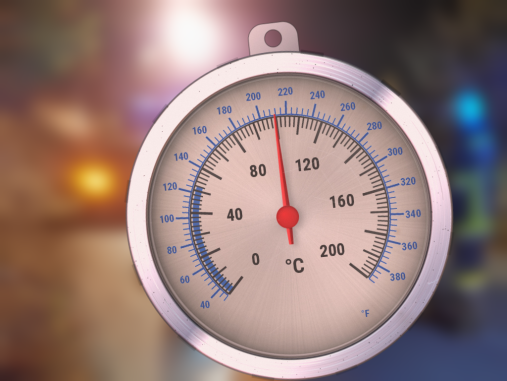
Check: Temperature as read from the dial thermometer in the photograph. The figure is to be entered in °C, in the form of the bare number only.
100
